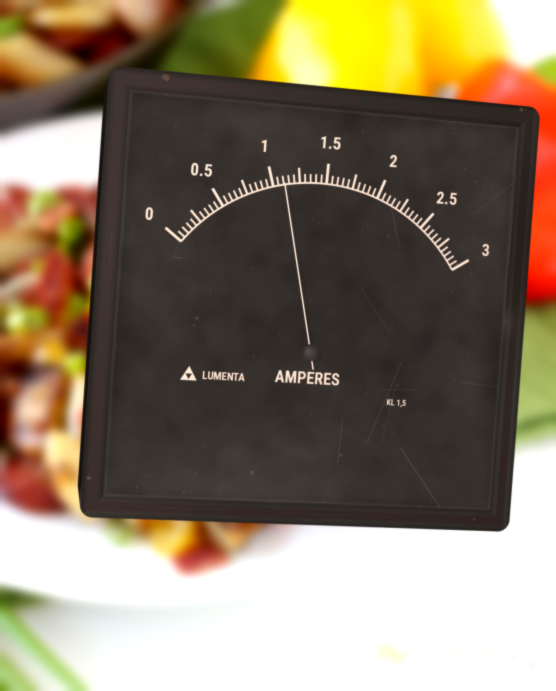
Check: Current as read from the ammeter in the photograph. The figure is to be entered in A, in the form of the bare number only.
1.1
